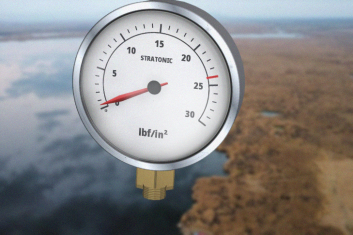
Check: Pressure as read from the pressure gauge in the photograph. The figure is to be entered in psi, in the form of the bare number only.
0.5
